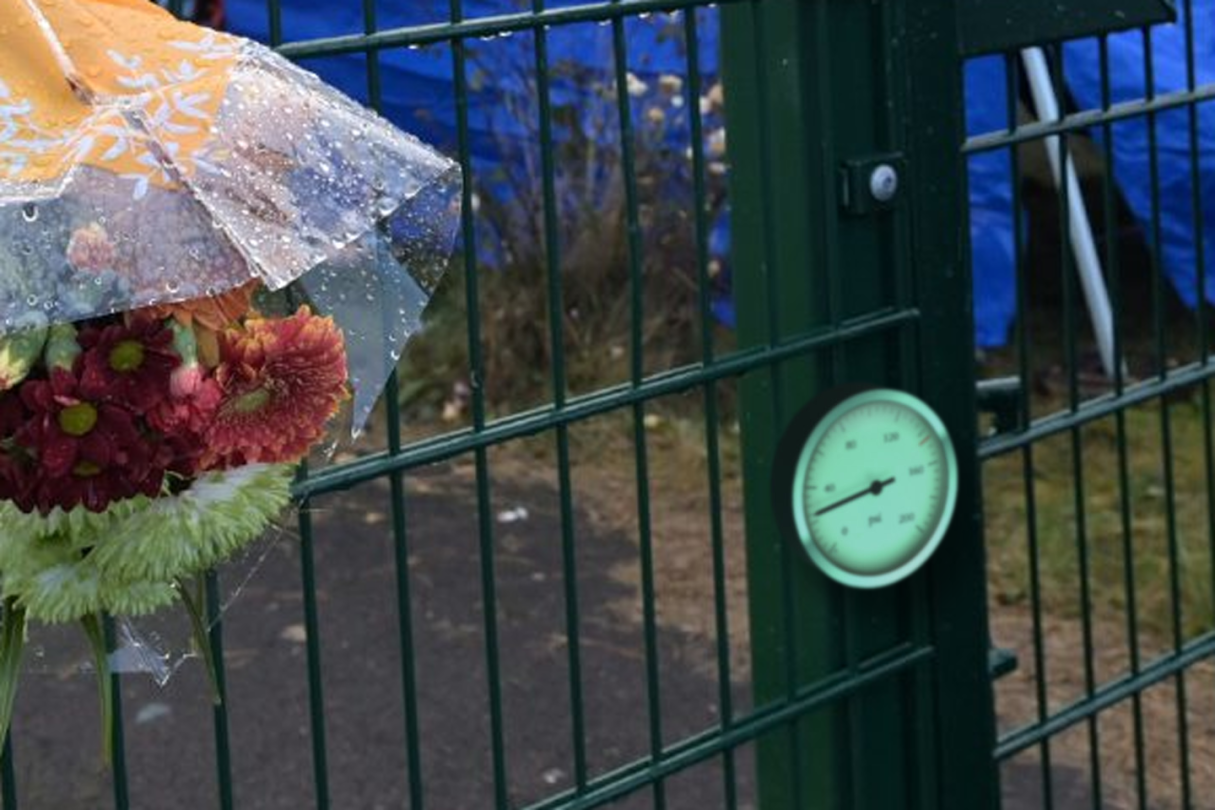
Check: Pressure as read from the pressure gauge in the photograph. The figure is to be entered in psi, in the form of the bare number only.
25
